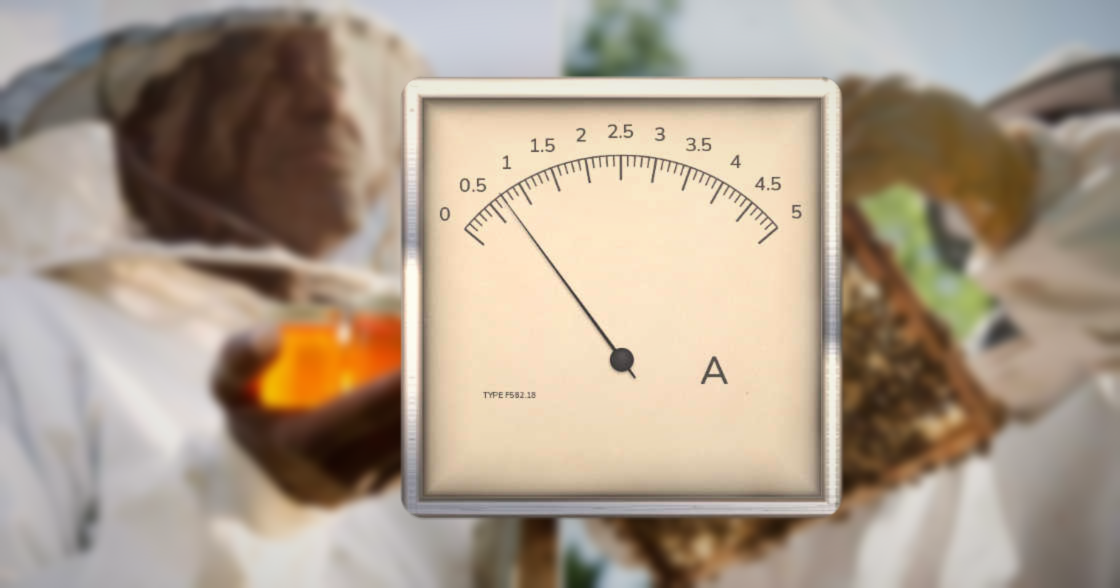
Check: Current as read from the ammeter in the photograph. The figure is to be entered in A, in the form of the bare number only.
0.7
